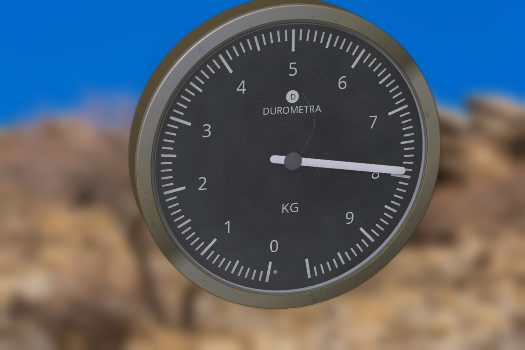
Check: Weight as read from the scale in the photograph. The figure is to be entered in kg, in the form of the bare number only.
7.9
